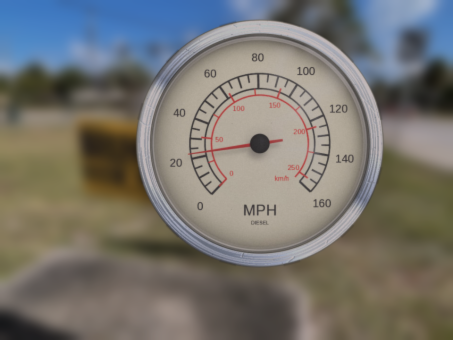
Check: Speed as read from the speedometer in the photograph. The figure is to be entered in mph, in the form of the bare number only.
22.5
